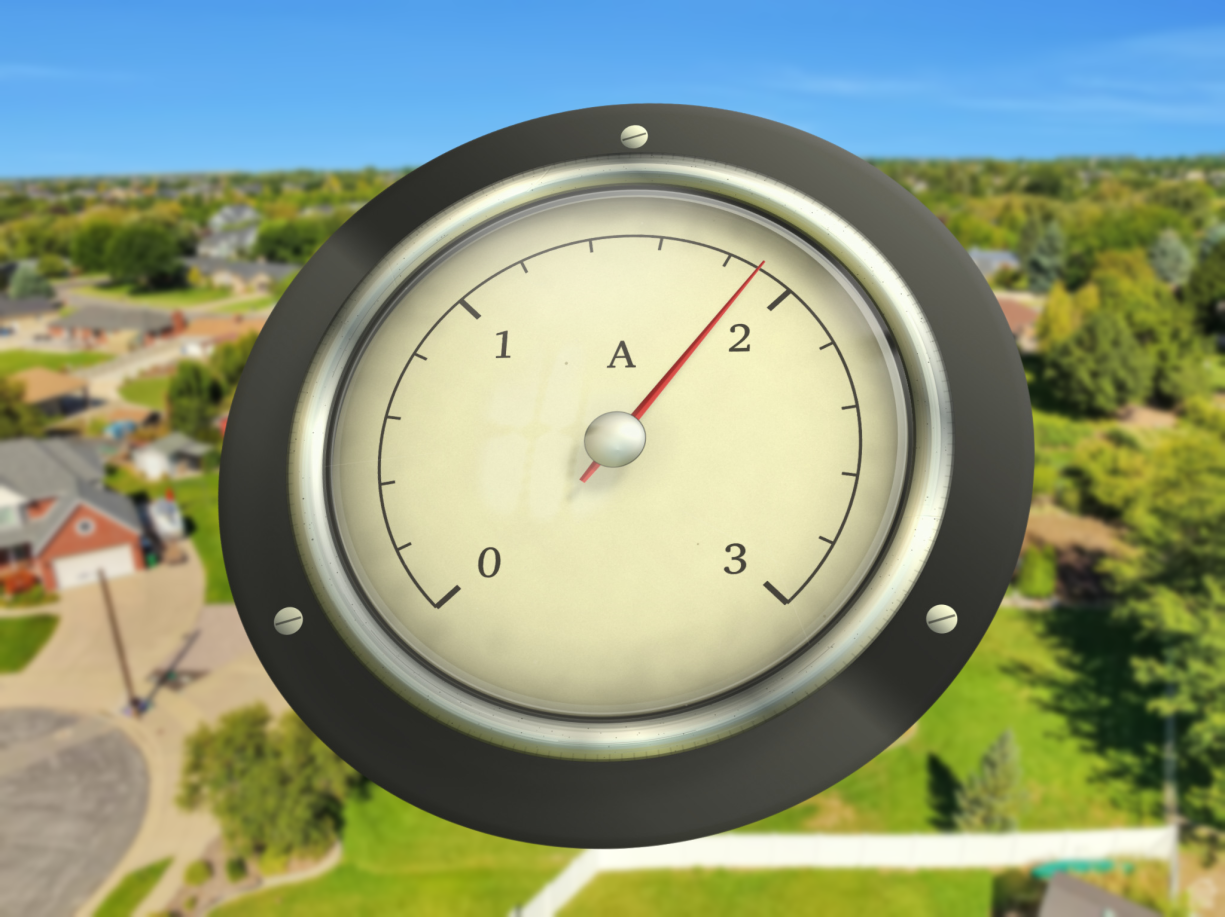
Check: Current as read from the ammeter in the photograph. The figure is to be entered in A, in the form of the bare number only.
1.9
